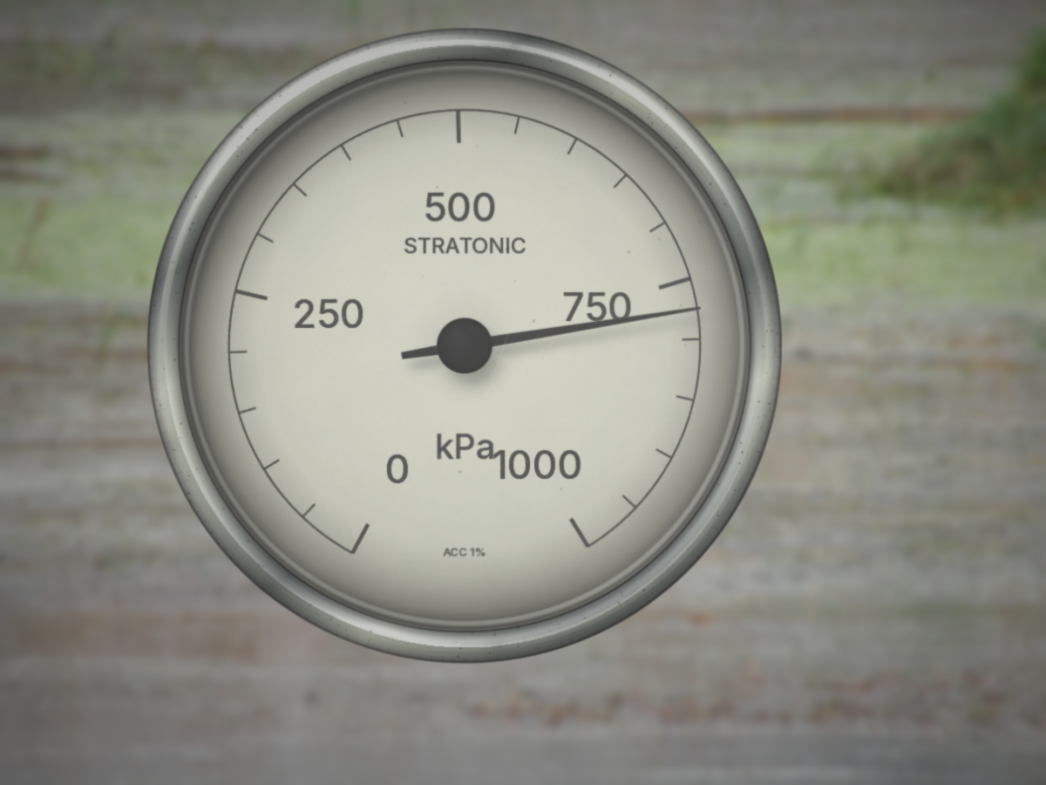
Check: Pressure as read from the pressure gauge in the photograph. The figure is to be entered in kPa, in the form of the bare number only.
775
